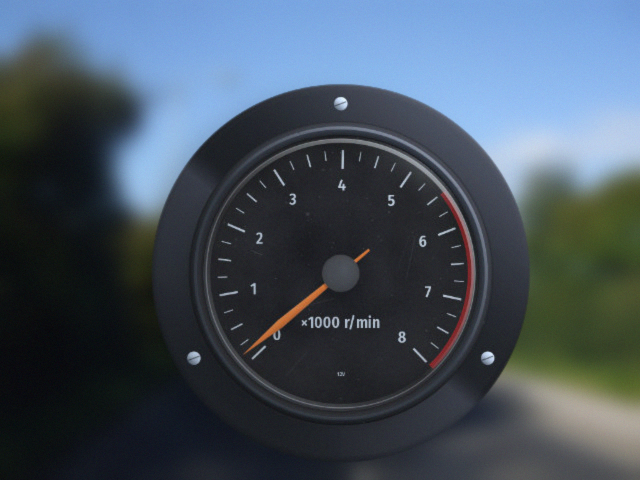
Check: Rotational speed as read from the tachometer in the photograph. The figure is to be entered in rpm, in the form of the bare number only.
125
